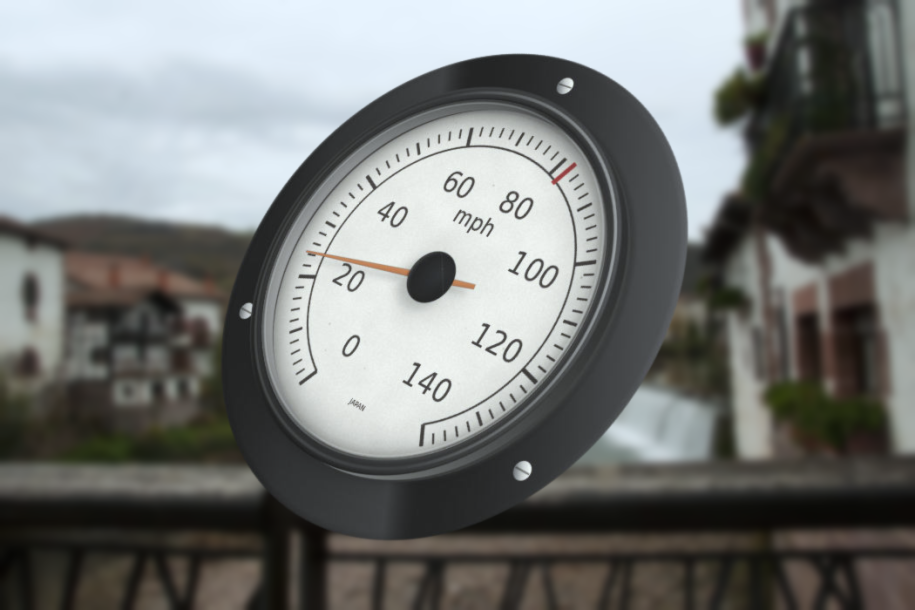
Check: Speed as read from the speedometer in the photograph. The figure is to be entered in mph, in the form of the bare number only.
24
